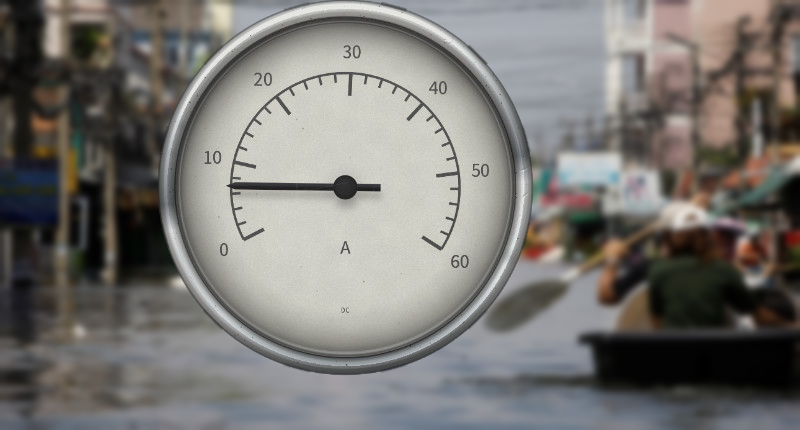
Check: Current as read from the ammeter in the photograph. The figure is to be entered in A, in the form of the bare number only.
7
